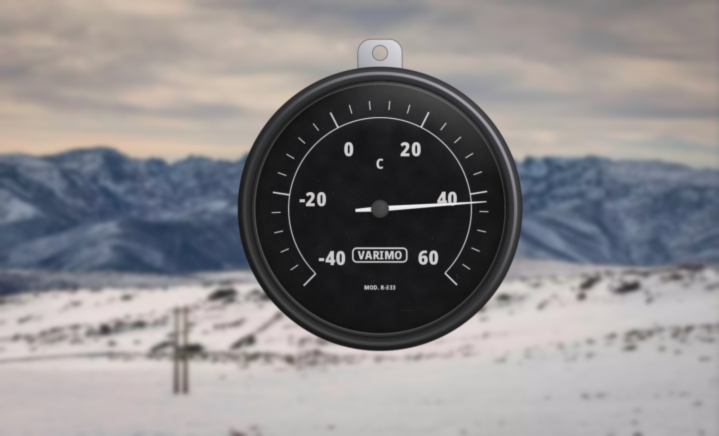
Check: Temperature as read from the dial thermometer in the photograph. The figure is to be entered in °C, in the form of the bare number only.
42
